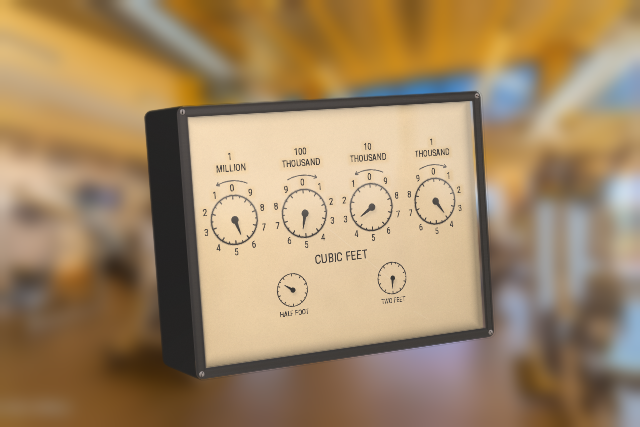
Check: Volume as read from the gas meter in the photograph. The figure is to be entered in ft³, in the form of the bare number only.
553400
